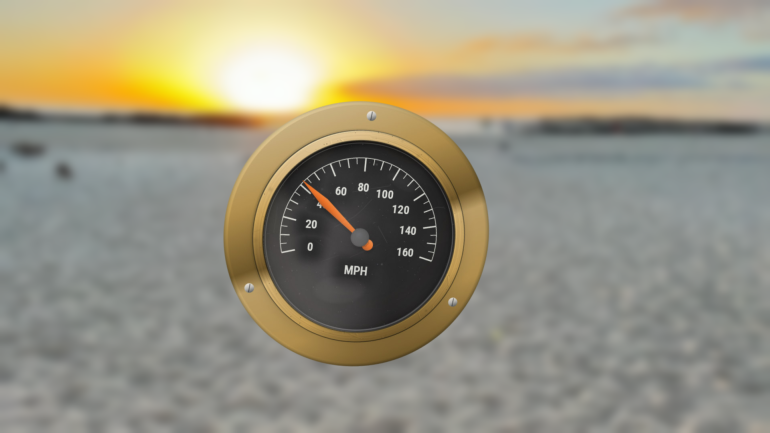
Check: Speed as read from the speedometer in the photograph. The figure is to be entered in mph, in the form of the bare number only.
42.5
